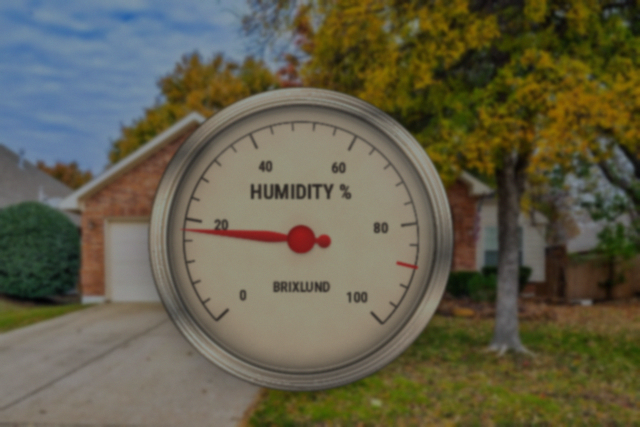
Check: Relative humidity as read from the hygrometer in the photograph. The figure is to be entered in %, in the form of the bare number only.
18
